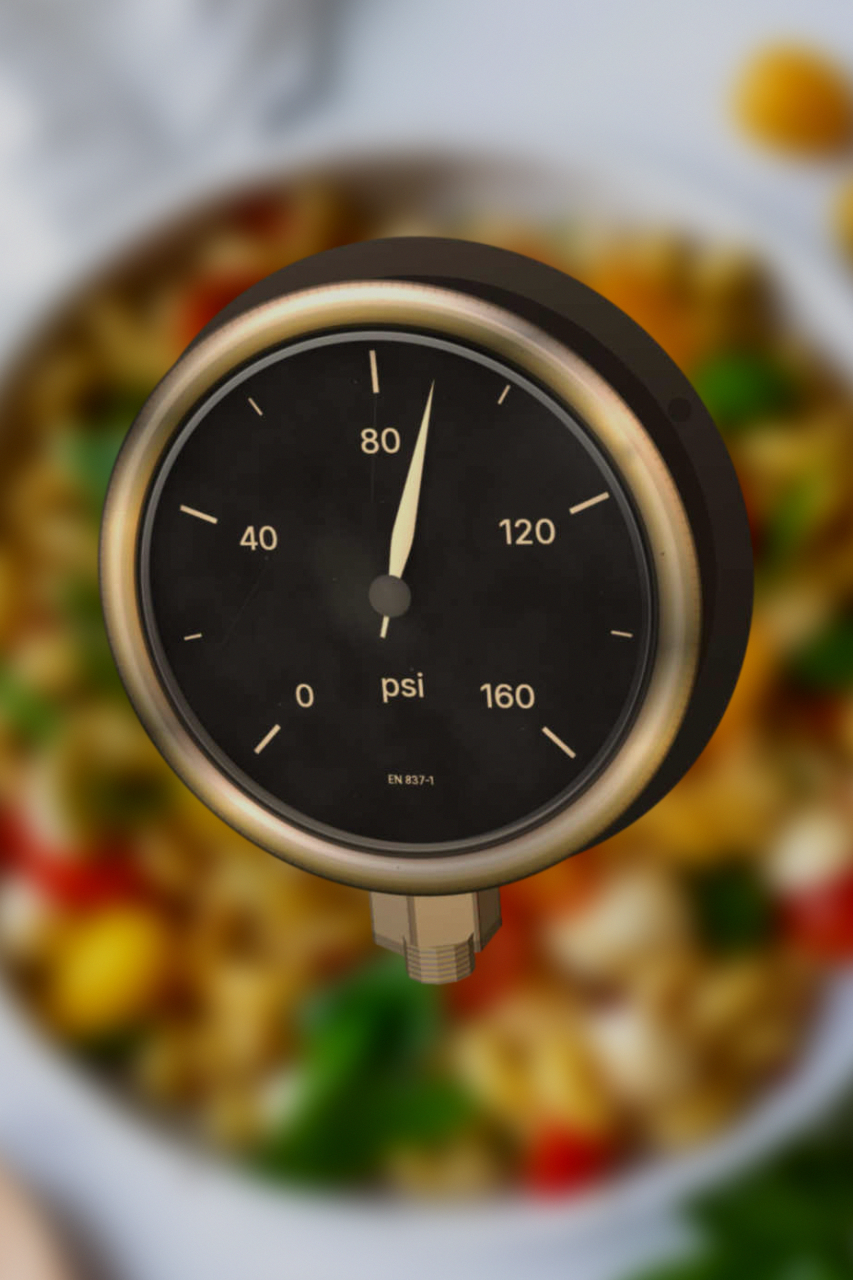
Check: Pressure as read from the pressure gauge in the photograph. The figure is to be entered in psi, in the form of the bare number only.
90
